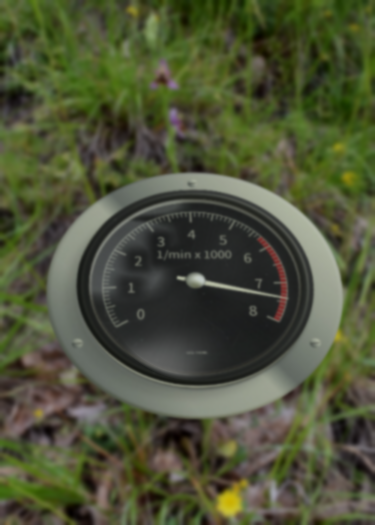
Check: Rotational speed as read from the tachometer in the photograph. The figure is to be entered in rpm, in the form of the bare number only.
7500
